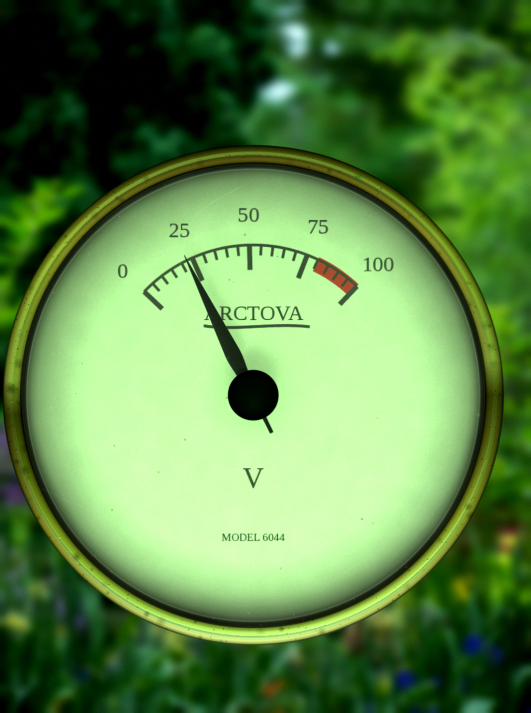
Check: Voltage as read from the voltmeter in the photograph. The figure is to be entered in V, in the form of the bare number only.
22.5
